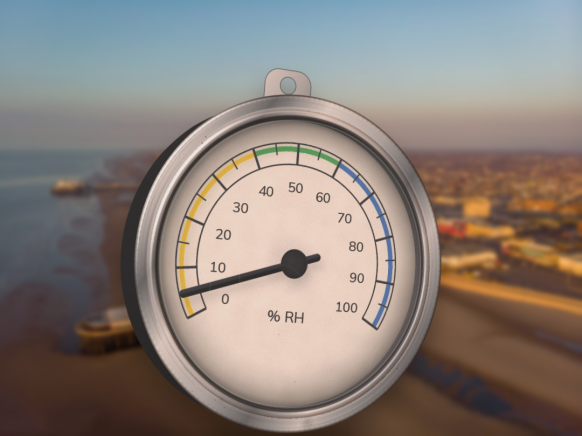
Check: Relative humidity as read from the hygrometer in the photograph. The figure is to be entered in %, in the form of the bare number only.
5
